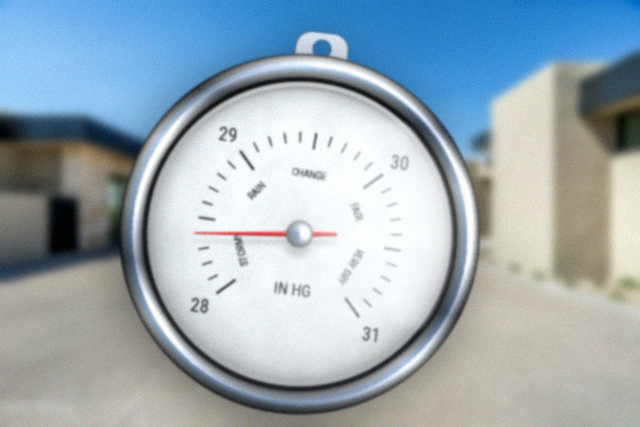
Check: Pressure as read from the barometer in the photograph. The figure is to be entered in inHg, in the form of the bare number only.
28.4
